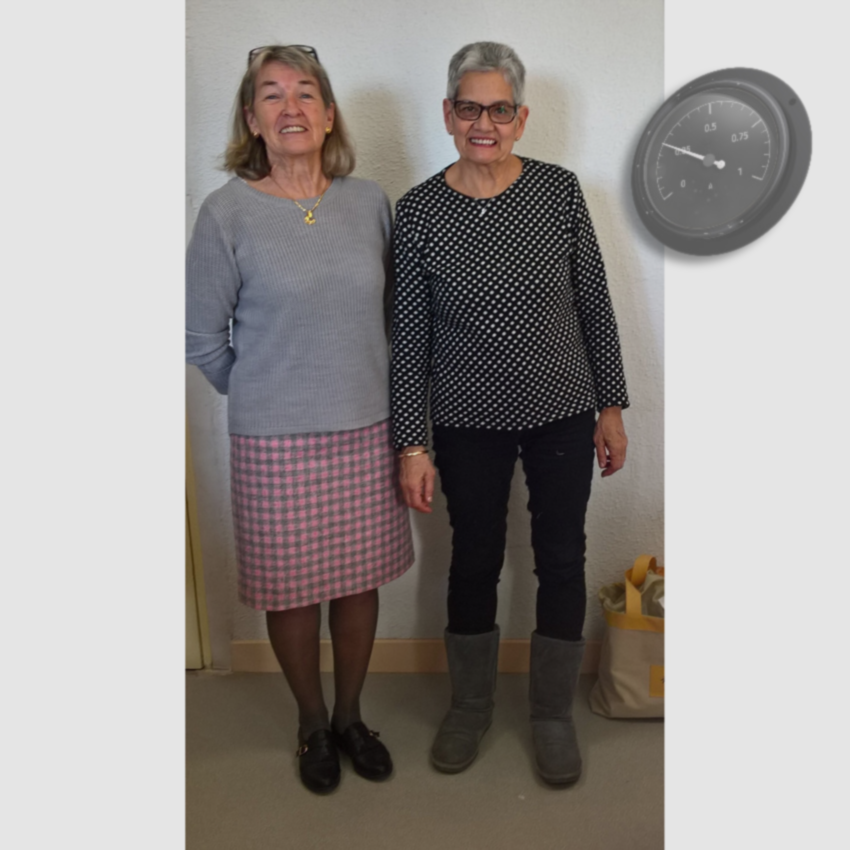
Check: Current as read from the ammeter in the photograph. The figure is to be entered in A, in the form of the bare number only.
0.25
